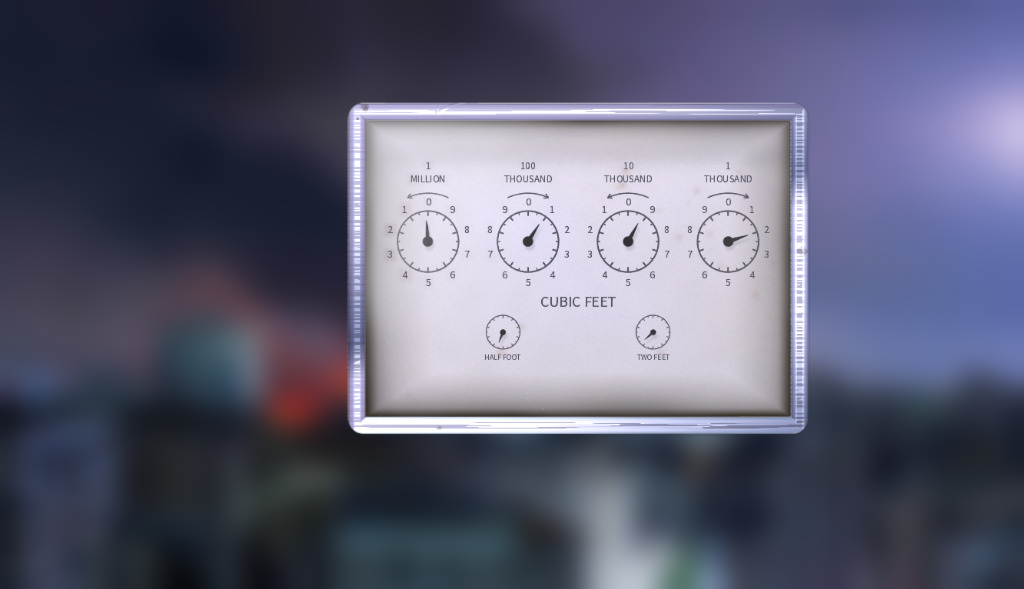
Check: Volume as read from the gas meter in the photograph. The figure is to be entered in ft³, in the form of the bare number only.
9200
